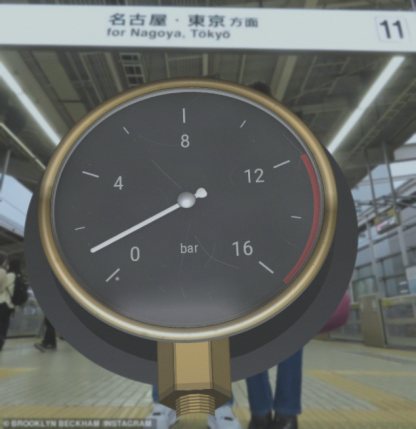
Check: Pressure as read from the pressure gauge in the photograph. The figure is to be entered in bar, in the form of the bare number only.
1
